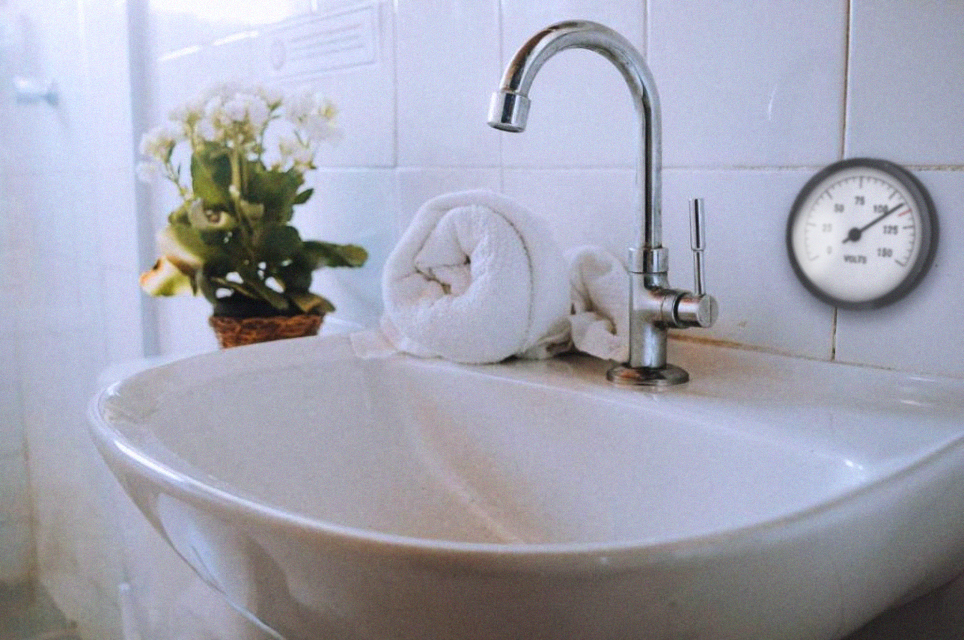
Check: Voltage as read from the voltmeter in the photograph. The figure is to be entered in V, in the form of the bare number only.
110
